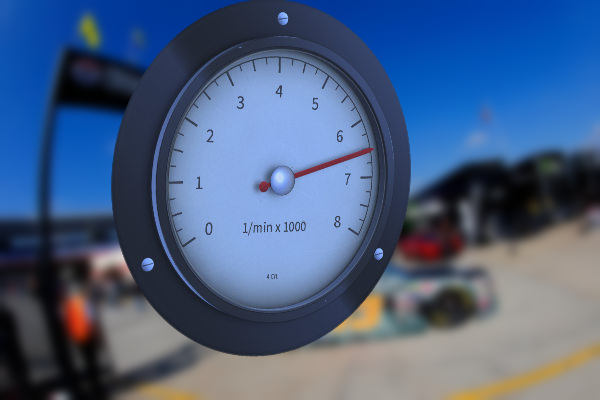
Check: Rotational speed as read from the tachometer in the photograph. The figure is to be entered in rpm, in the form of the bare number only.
6500
